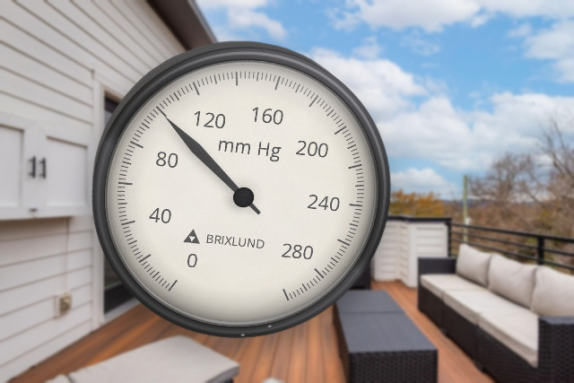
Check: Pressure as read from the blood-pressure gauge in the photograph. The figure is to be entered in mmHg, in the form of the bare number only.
100
